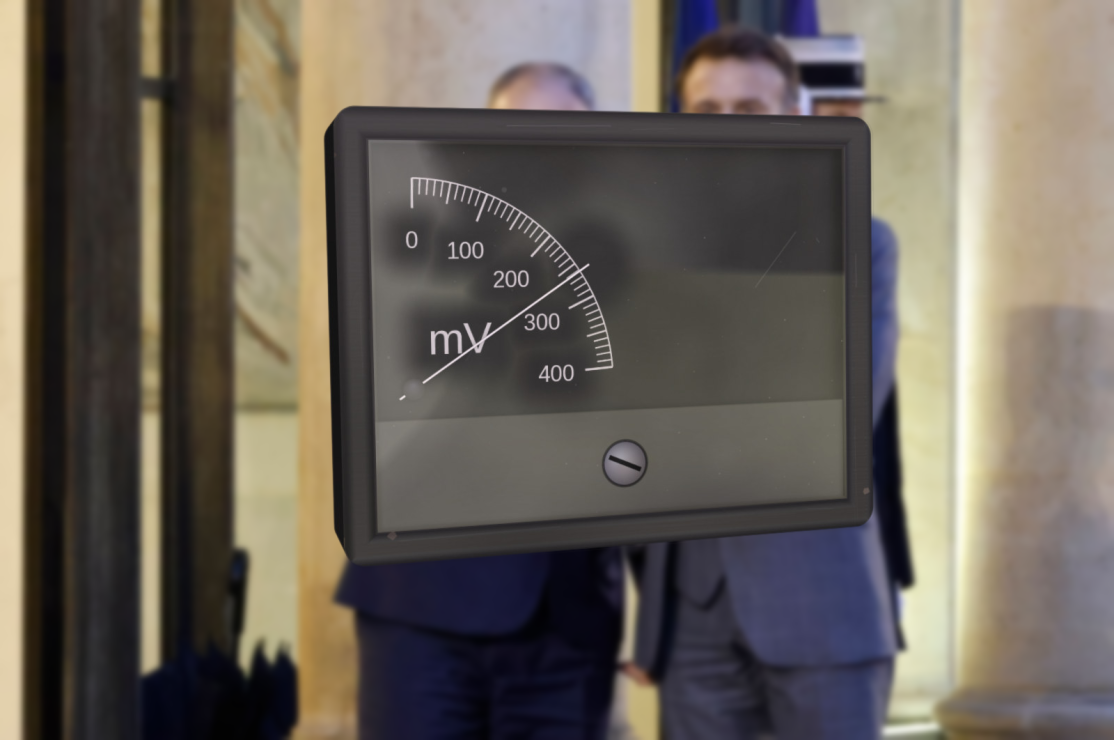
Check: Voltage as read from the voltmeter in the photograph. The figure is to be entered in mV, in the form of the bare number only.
260
